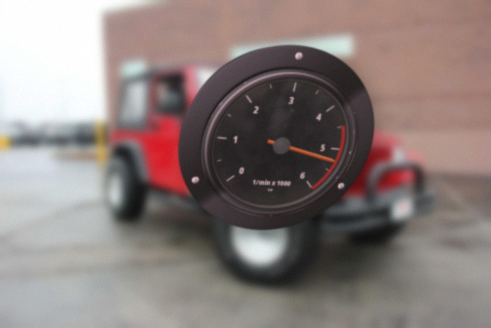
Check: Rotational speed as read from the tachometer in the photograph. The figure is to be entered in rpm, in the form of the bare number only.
5250
